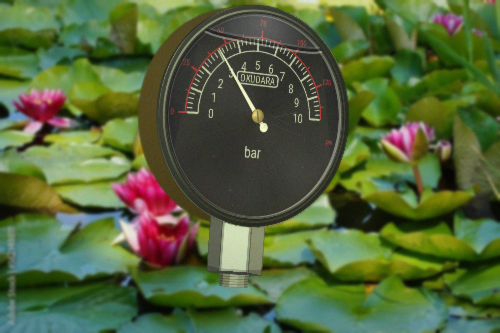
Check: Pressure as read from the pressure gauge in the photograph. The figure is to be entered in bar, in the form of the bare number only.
3
